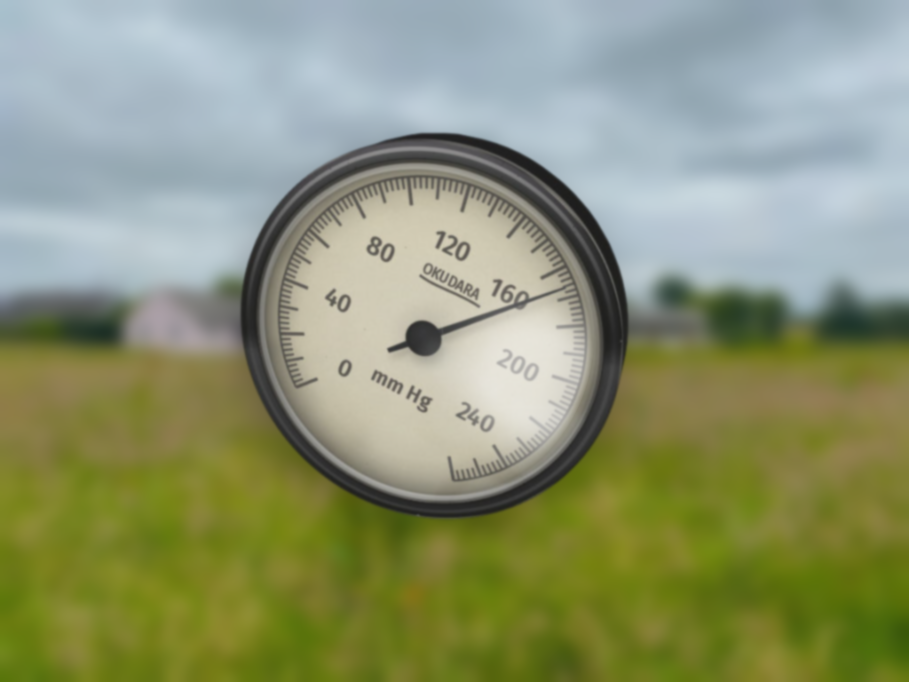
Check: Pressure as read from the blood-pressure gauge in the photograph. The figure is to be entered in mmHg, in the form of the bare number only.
166
